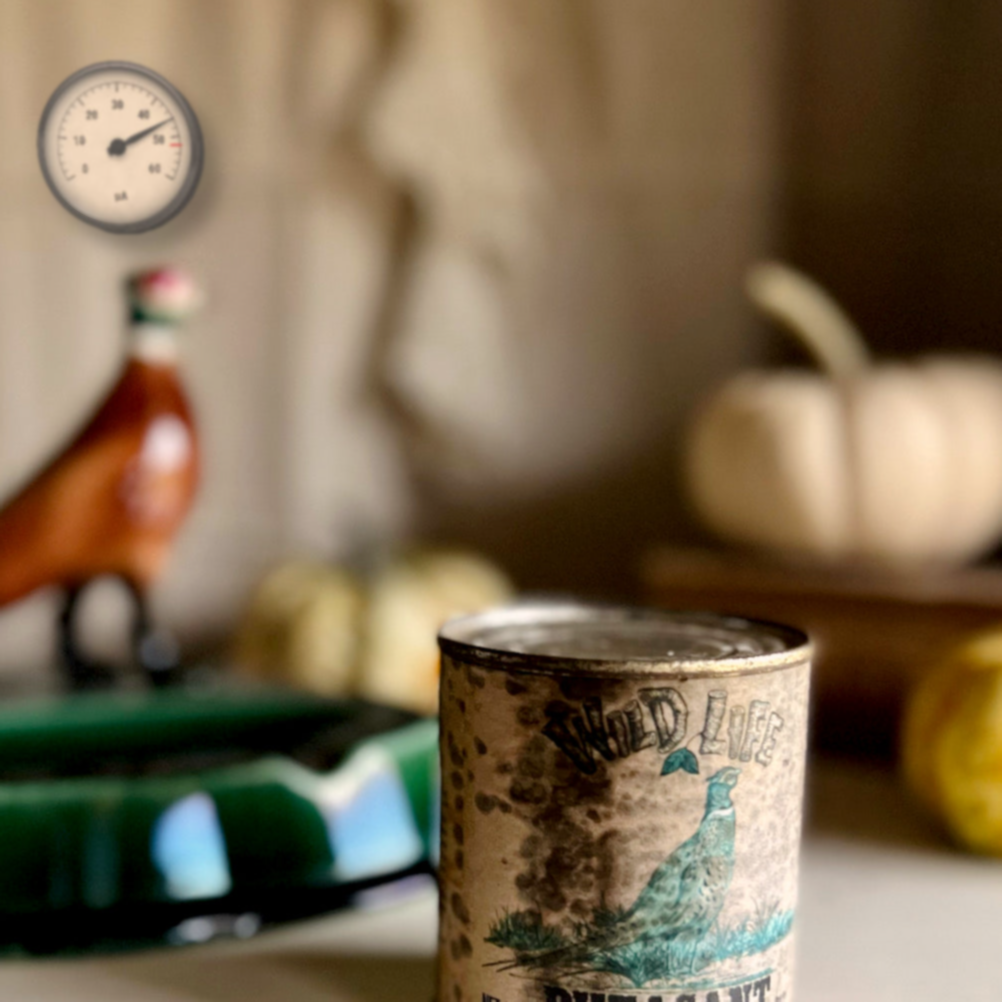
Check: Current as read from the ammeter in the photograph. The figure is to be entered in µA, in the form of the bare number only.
46
